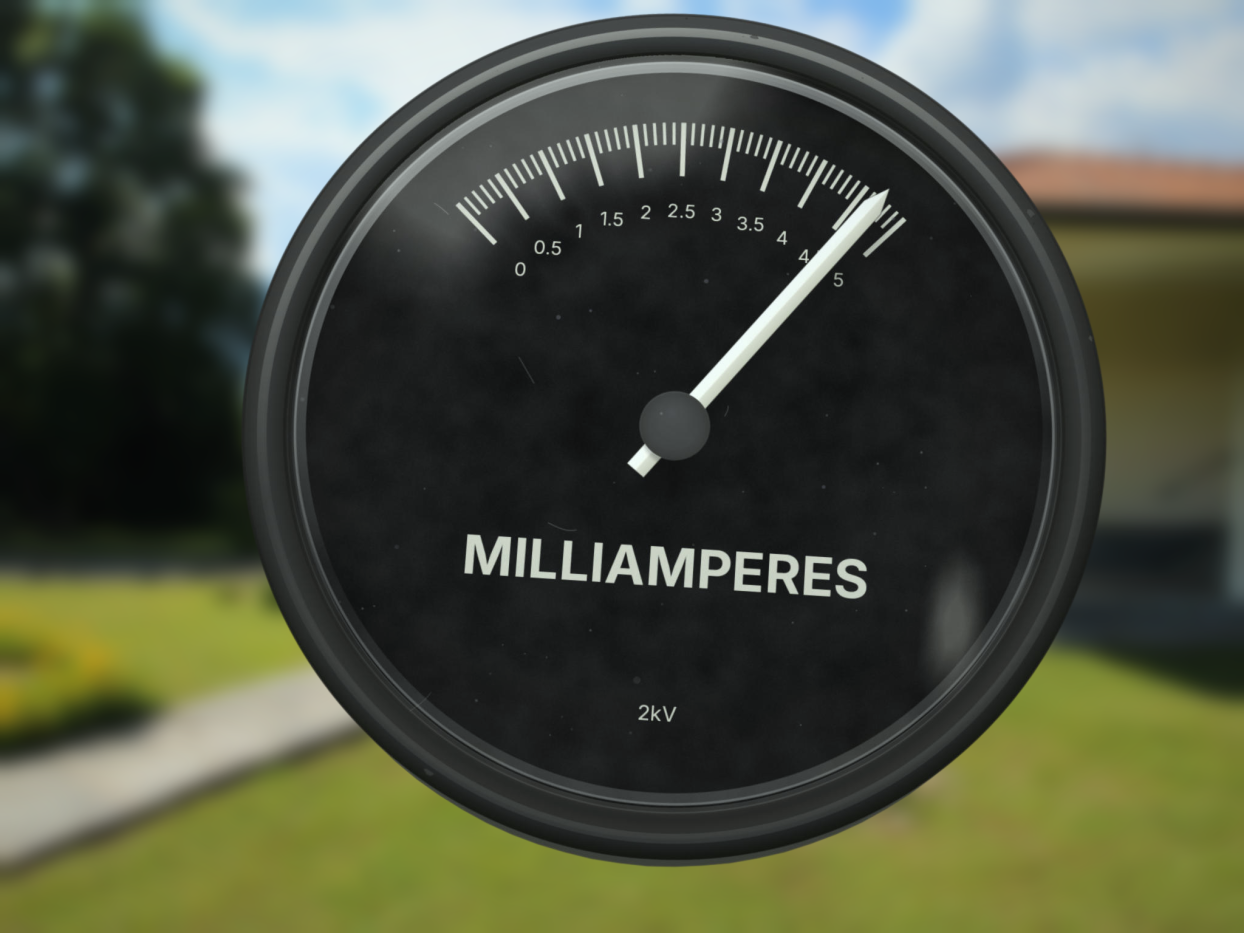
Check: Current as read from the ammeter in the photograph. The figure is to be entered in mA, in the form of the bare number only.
4.7
